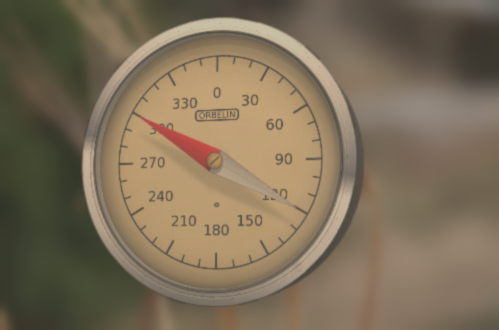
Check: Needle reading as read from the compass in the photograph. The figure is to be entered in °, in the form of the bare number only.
300
